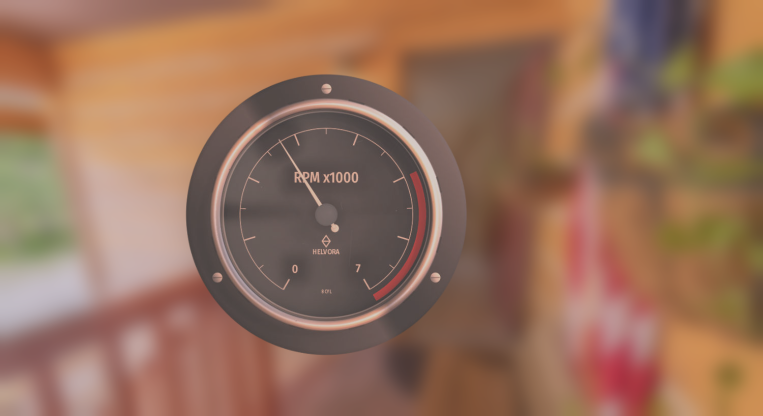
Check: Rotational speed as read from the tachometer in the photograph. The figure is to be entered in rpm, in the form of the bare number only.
2750
